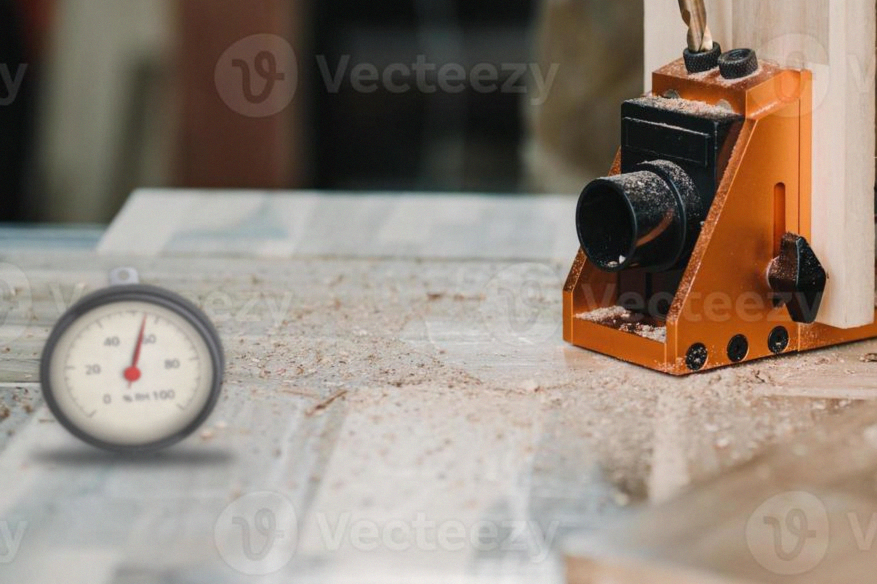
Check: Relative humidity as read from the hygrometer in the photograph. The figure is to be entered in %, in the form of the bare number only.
56
